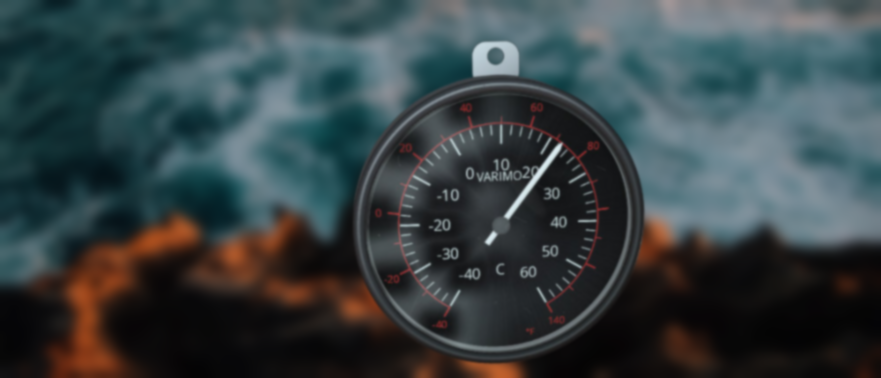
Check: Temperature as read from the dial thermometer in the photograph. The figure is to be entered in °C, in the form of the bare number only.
22
